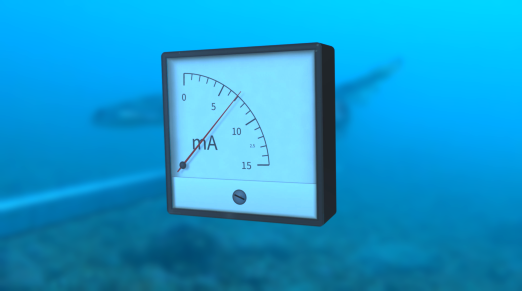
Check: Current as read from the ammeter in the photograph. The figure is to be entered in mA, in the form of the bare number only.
7
